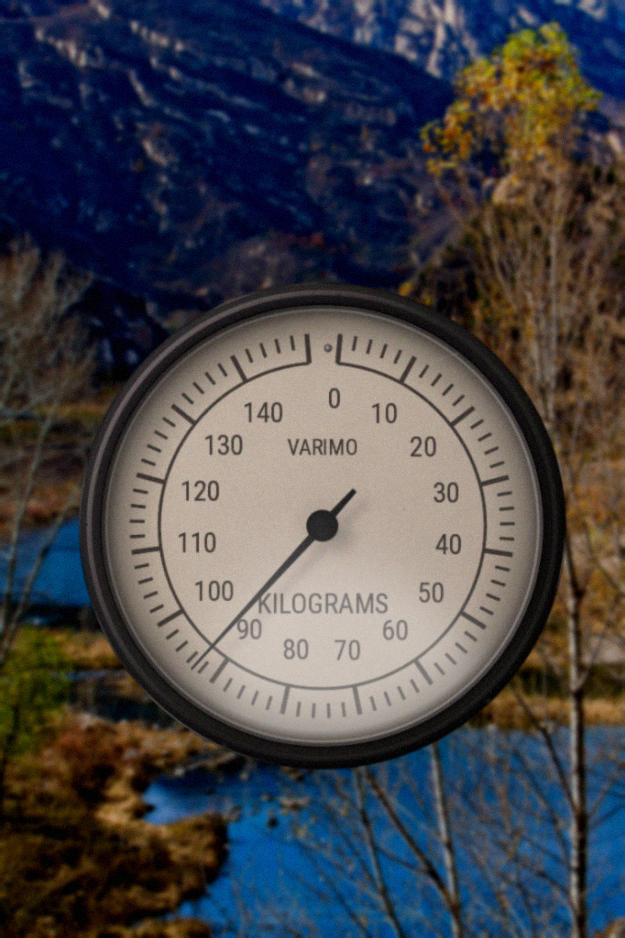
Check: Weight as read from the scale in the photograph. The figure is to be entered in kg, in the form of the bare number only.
93
